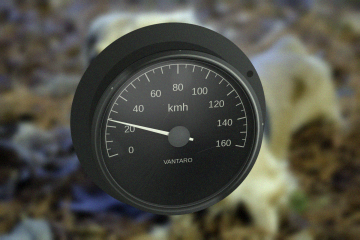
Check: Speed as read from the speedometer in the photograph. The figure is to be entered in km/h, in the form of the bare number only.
25
